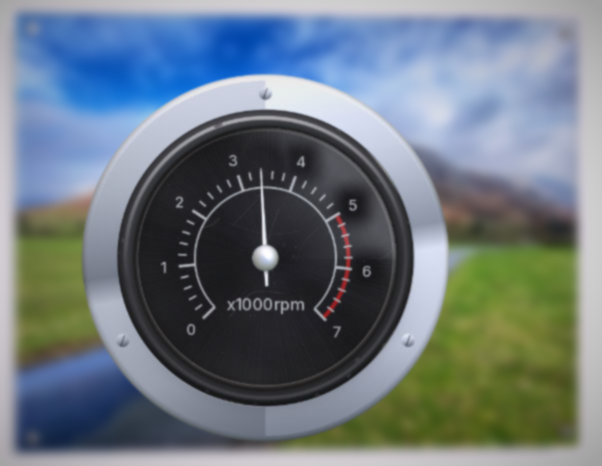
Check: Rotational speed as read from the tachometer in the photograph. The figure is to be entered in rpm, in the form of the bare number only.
3400
